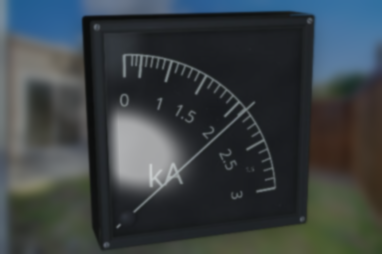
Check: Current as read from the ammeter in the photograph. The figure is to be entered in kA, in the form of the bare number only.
2.1
